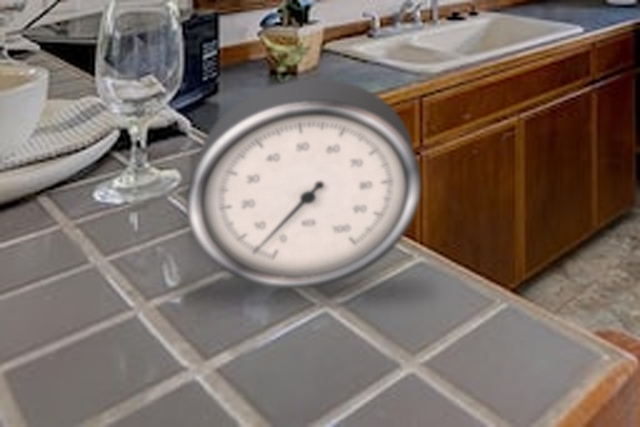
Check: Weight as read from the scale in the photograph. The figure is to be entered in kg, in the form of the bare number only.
5
